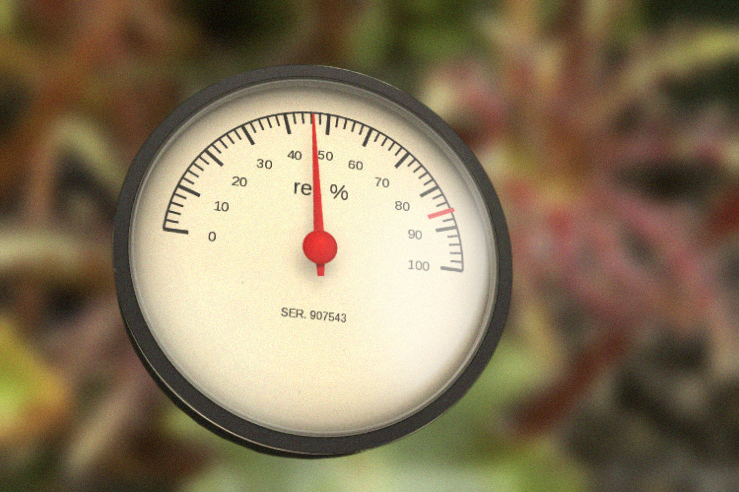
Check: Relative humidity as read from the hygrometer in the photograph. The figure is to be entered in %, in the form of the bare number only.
46
